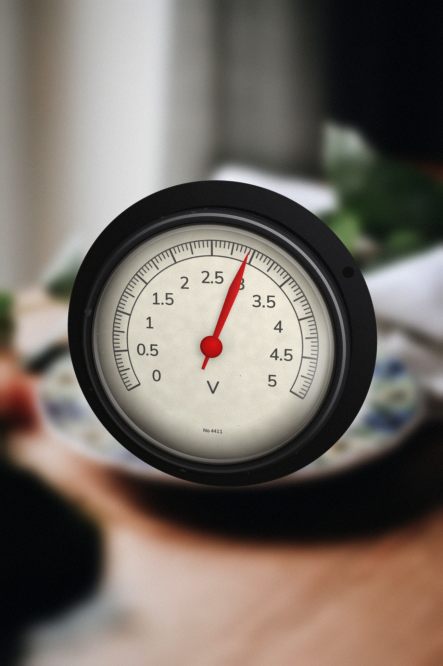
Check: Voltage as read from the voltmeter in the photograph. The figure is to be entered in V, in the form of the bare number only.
2.95
